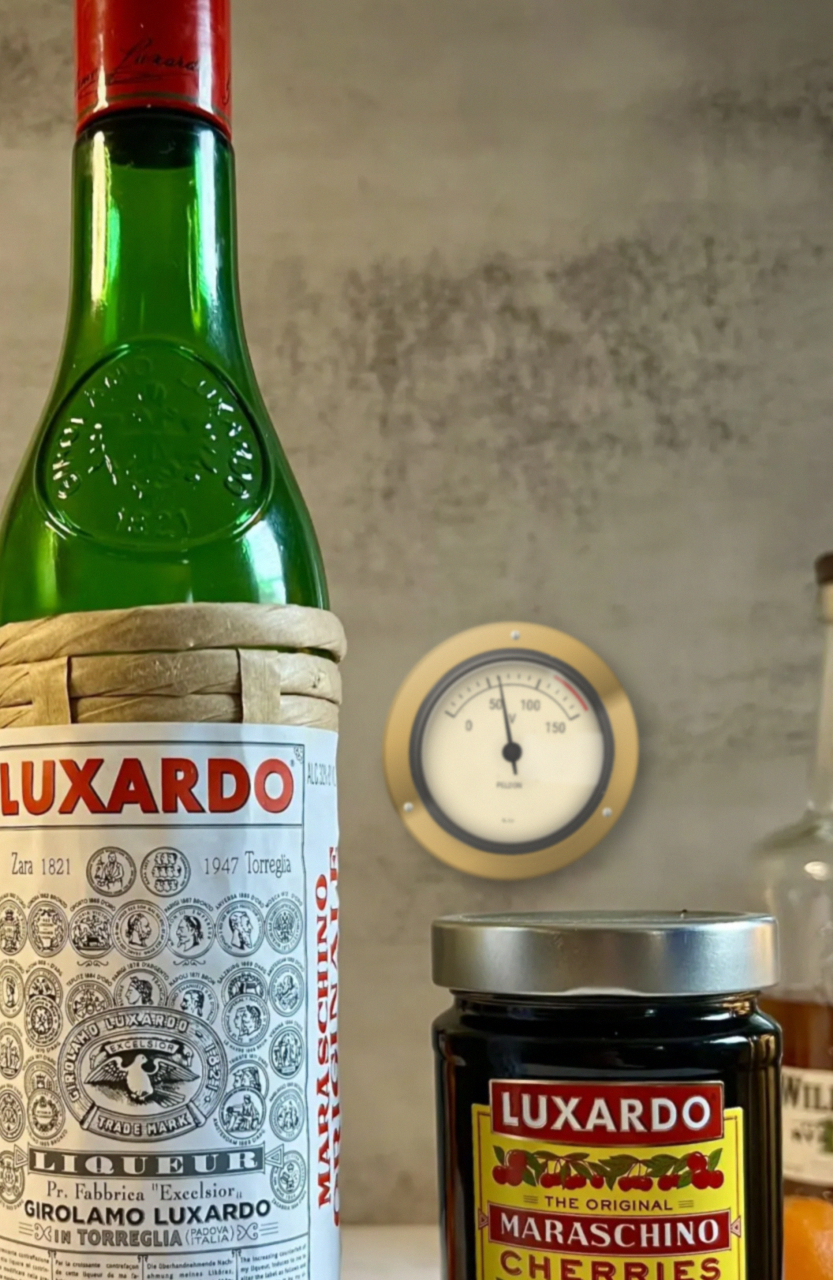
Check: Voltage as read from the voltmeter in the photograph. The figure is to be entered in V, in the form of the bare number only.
60
